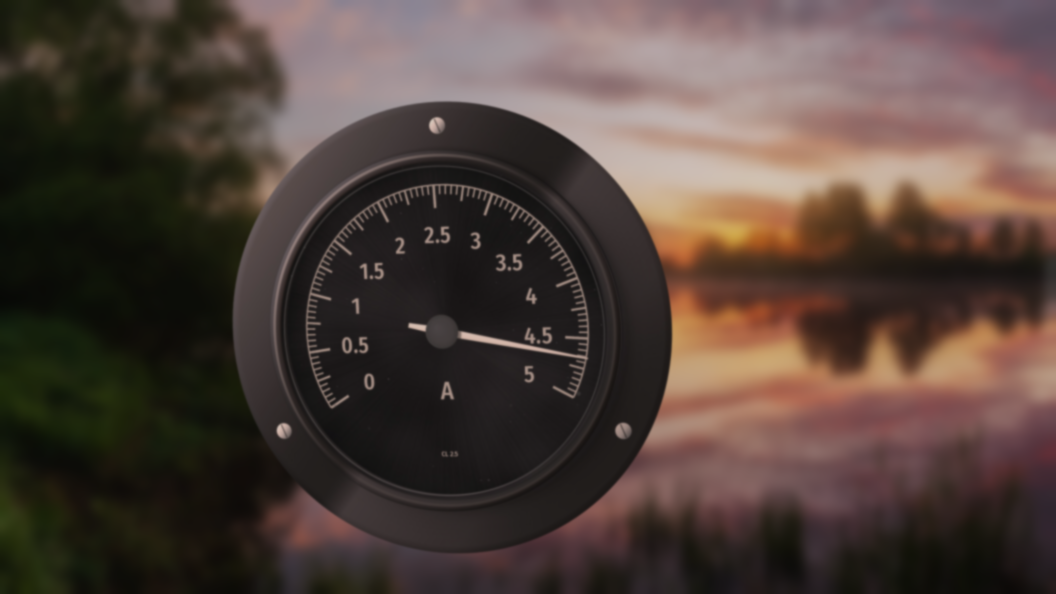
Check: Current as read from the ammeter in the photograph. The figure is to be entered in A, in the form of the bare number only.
4.65
